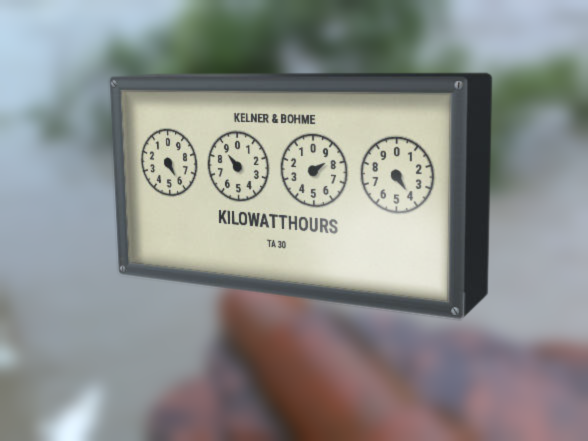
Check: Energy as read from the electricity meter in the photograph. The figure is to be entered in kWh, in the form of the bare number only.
5884
